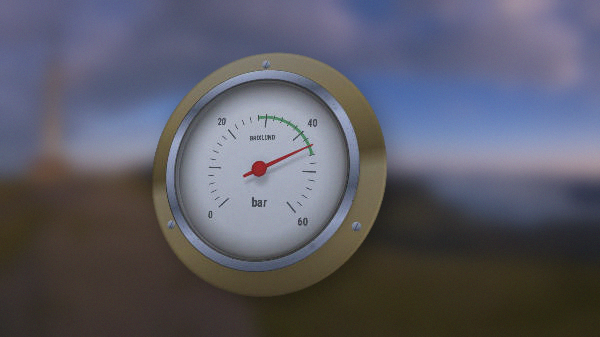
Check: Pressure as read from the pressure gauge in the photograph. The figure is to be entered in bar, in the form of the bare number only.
44
